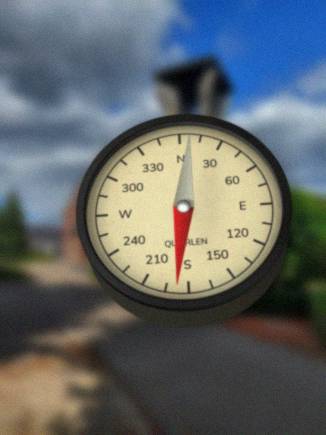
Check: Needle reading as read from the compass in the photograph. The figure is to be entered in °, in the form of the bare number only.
187.5
